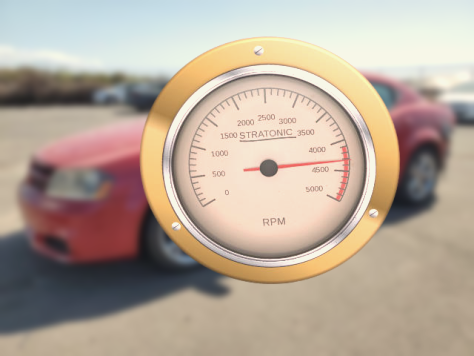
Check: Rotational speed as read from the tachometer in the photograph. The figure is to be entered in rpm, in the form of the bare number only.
4300
